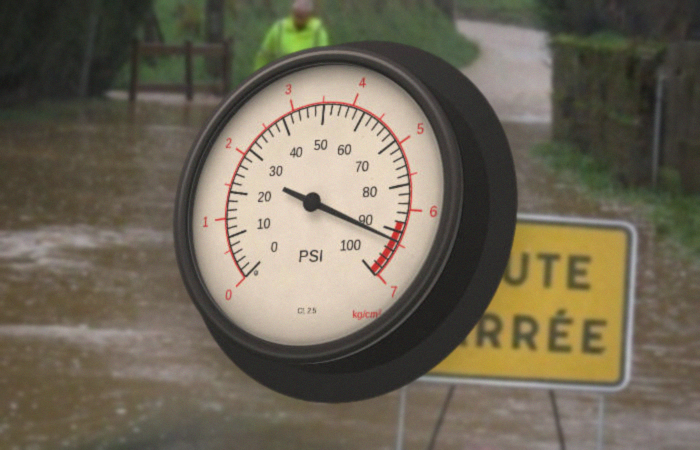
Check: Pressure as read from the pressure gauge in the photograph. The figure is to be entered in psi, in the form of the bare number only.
92
